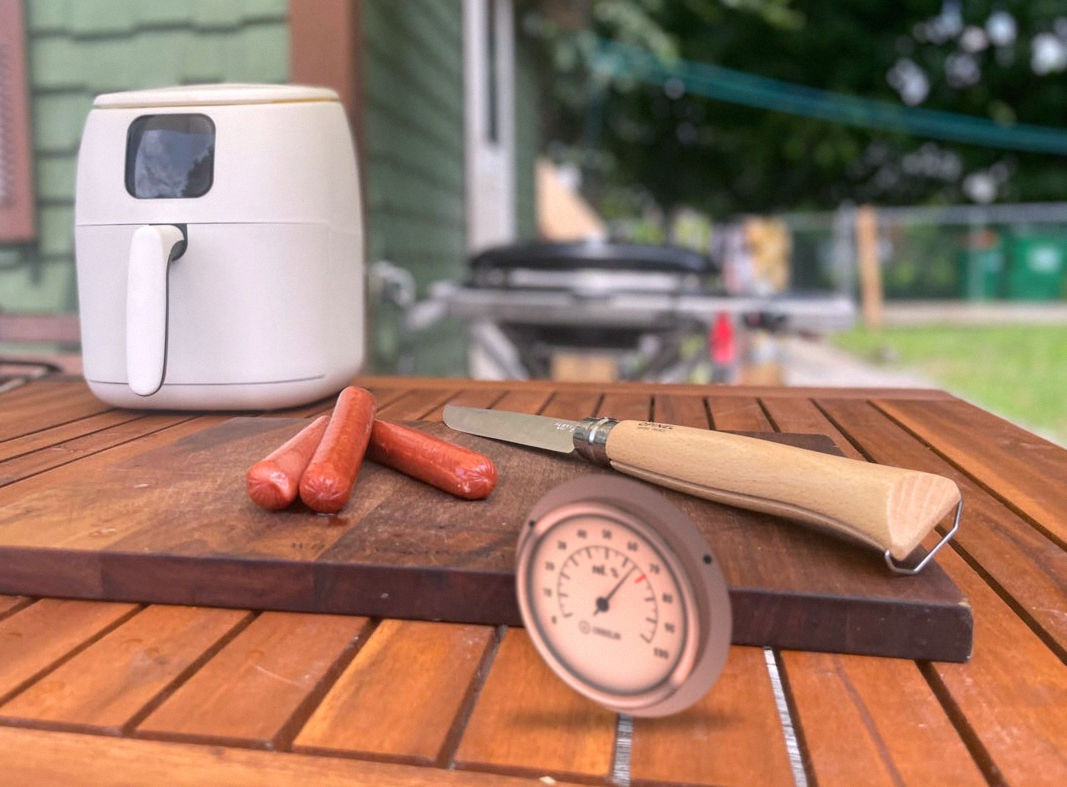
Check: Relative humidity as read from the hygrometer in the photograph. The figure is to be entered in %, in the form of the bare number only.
65
